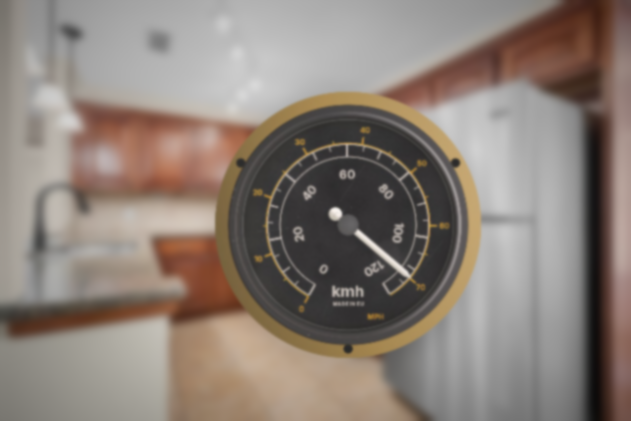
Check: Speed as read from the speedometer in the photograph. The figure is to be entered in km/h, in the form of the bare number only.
112.5
